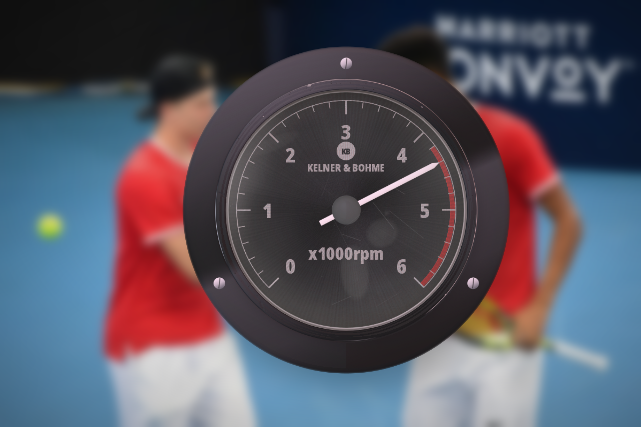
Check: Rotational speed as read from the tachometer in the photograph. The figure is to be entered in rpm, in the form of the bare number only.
4400
